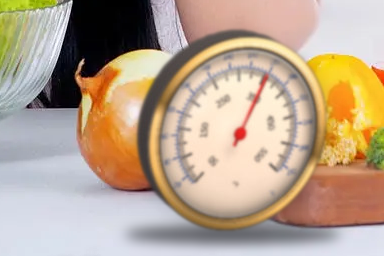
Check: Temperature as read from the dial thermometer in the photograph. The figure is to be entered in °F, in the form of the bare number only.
350
